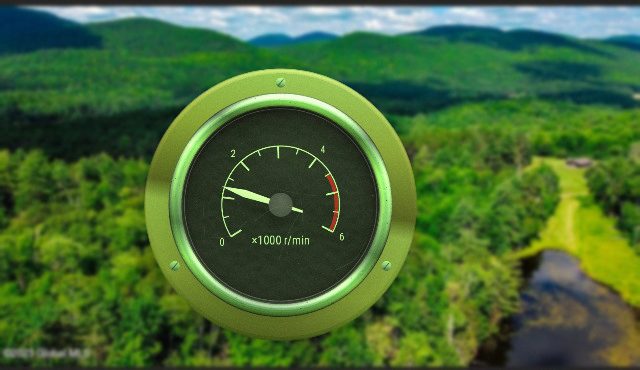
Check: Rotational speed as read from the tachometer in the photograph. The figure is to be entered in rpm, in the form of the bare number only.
1250
